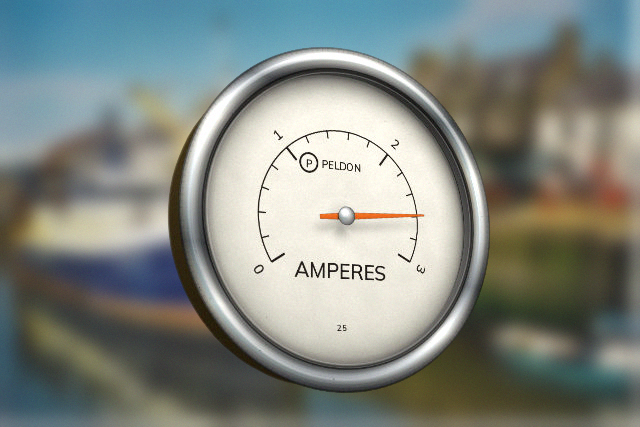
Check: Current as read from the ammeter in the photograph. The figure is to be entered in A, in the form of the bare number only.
2.6
